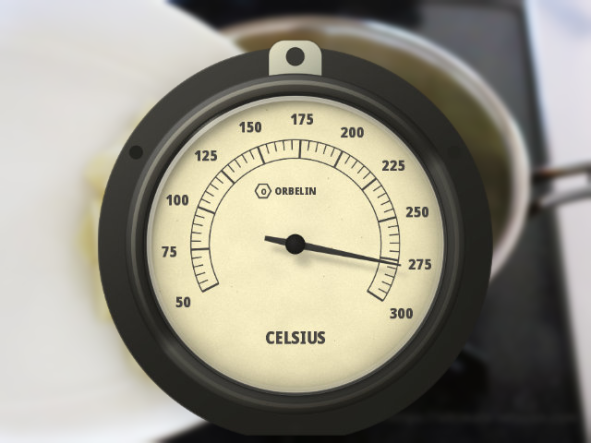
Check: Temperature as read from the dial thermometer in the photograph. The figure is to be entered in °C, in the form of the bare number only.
277.5
